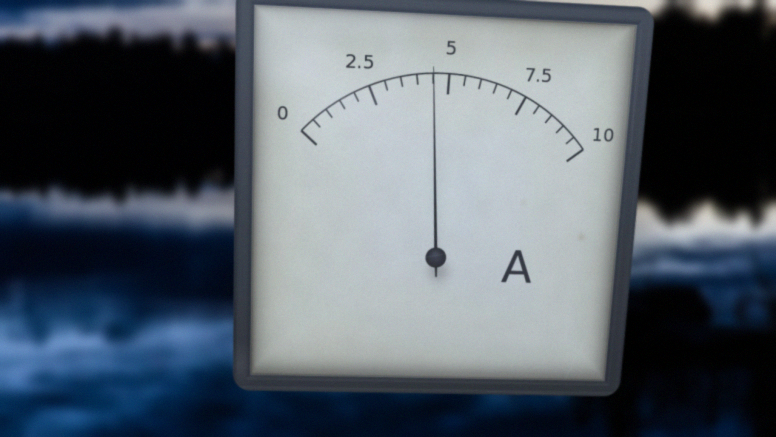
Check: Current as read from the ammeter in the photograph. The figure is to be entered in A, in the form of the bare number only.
4.5
